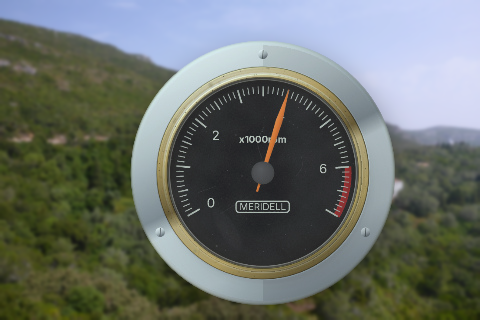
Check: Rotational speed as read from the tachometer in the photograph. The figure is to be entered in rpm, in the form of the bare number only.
4000
